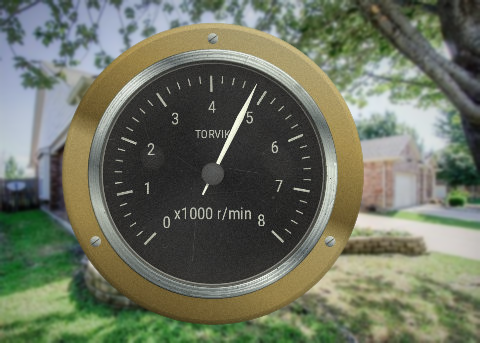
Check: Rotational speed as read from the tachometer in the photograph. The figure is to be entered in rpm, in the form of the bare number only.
4800
